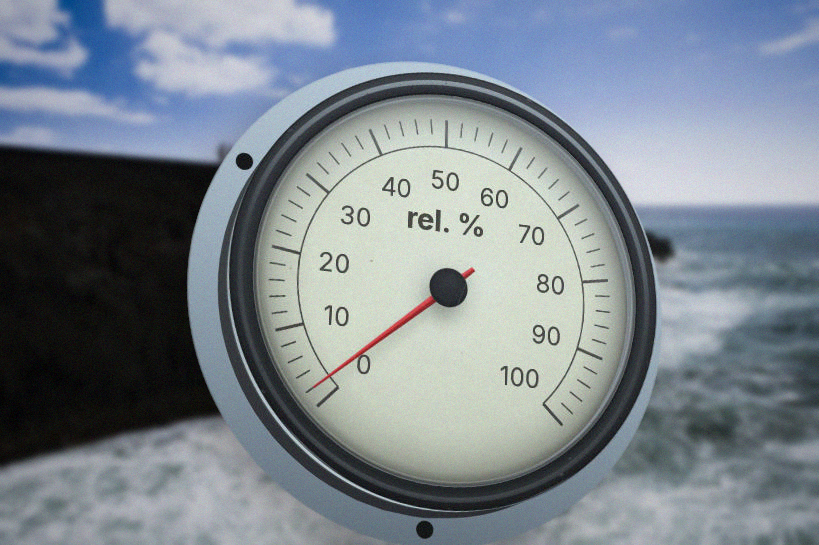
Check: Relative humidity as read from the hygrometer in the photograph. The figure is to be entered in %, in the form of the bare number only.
2
